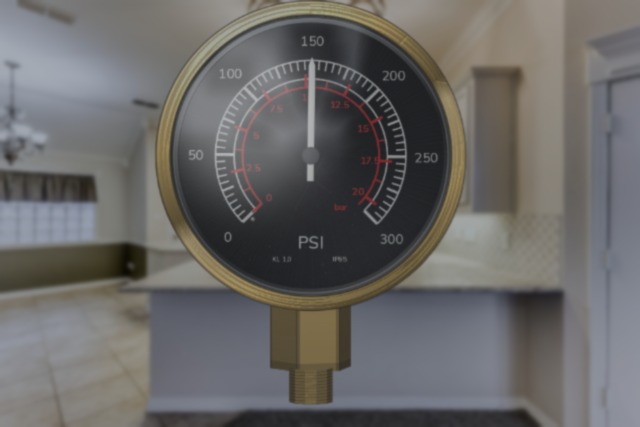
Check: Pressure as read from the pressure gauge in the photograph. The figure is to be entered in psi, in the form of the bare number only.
150
